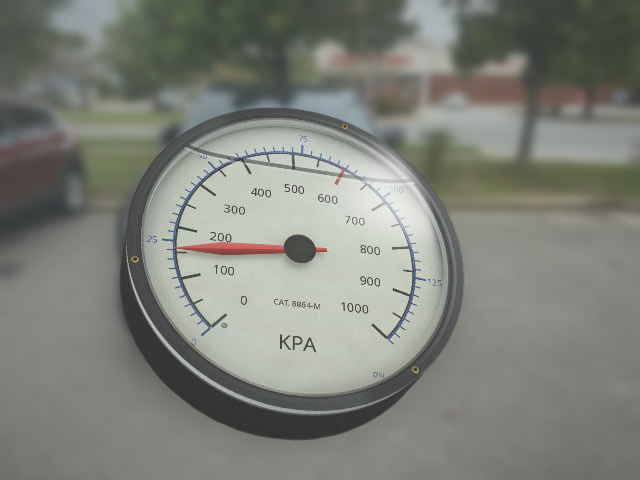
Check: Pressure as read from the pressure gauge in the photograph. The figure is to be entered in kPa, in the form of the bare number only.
150
